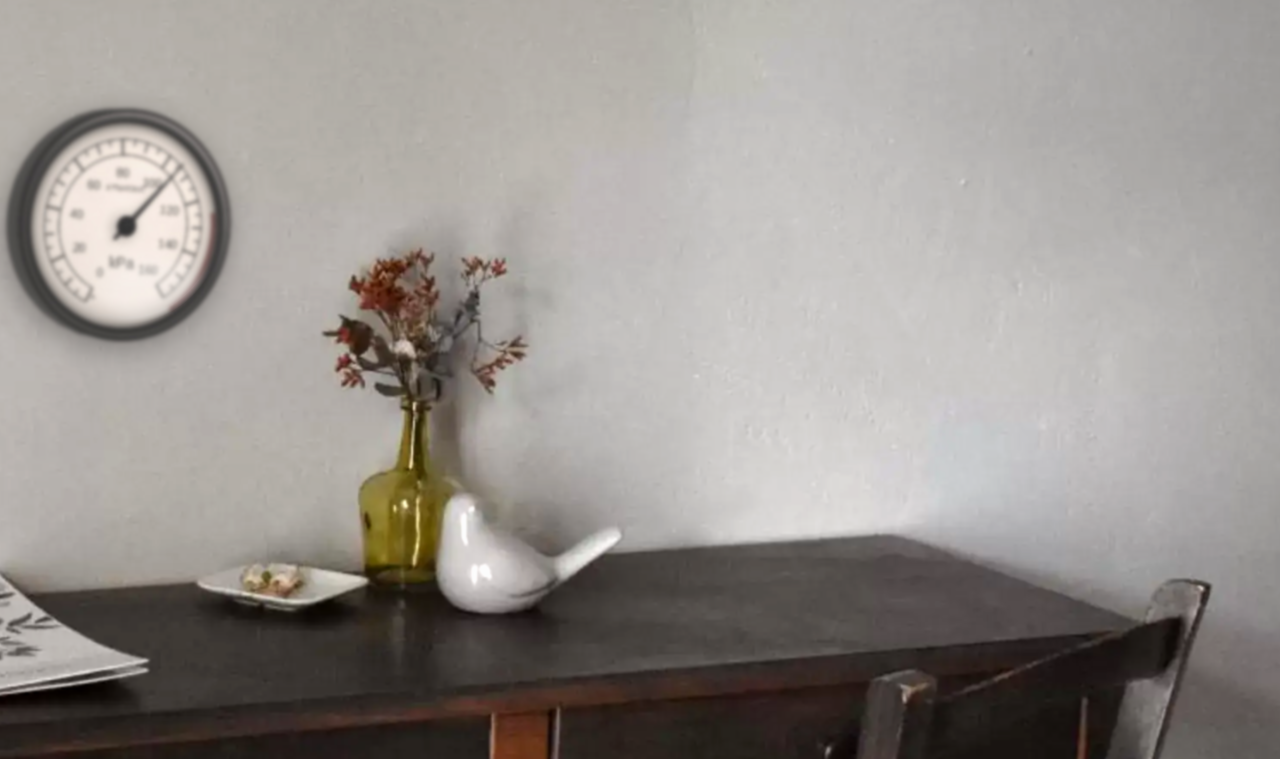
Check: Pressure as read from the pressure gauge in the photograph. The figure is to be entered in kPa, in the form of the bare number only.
105
